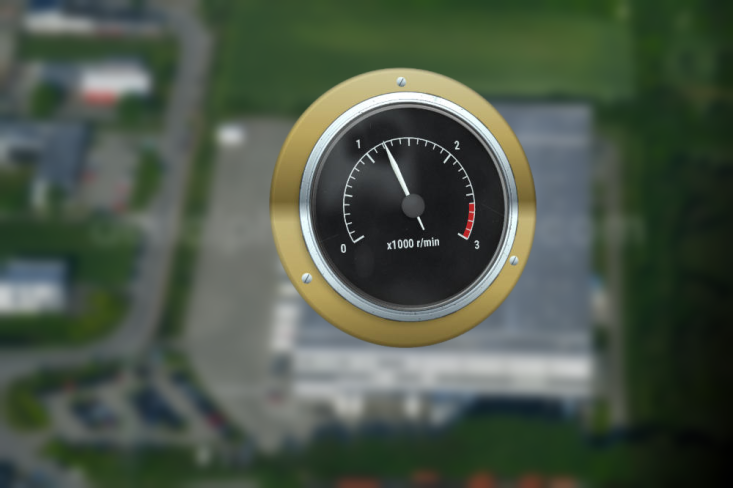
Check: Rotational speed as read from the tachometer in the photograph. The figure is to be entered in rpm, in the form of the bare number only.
1200
